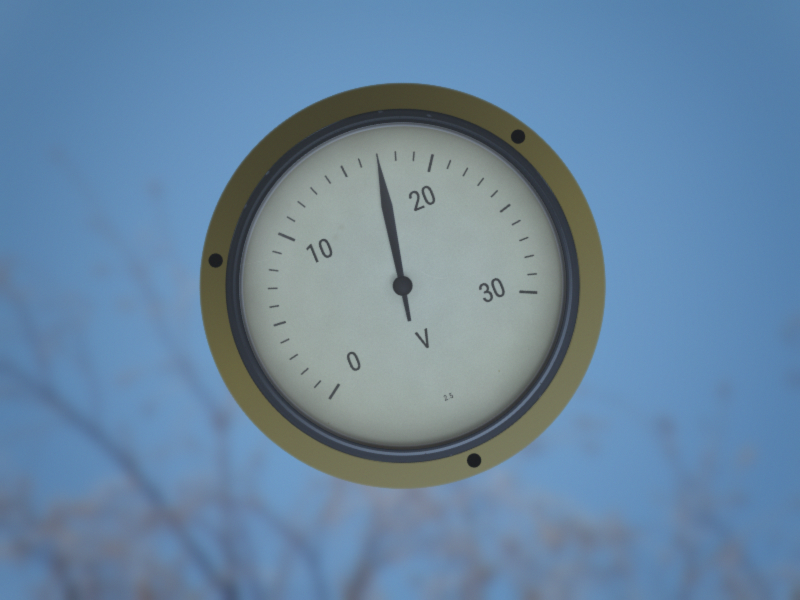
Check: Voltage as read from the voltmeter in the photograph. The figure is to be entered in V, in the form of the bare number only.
17
